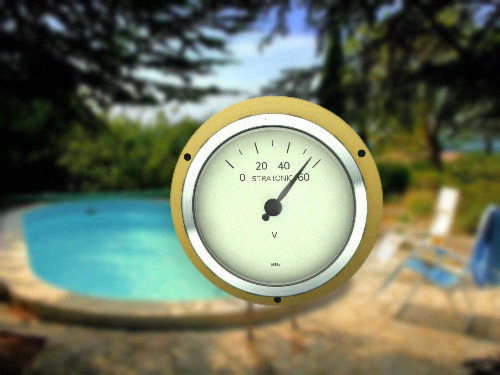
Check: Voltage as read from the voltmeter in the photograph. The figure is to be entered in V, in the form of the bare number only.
55
